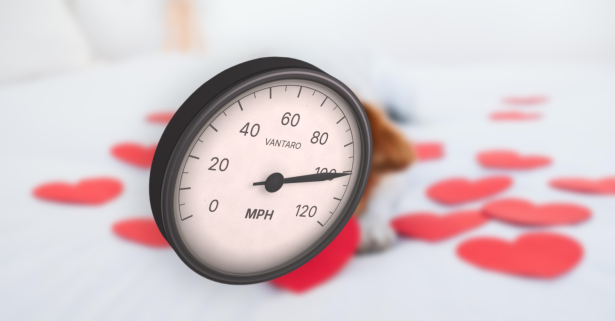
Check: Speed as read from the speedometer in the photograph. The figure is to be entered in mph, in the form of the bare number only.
100
